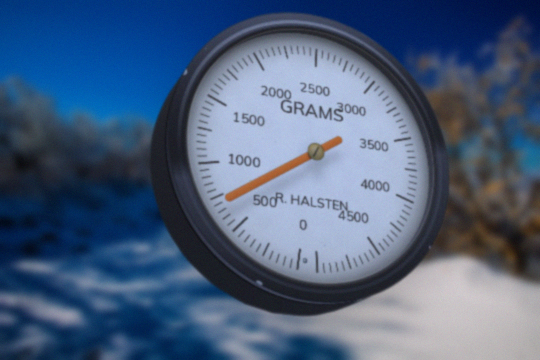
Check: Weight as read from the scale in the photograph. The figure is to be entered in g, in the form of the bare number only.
700
